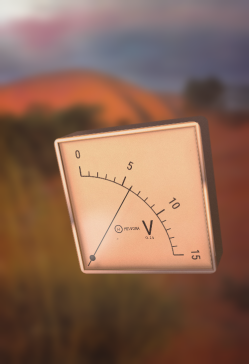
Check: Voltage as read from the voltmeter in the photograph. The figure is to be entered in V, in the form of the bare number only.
6
